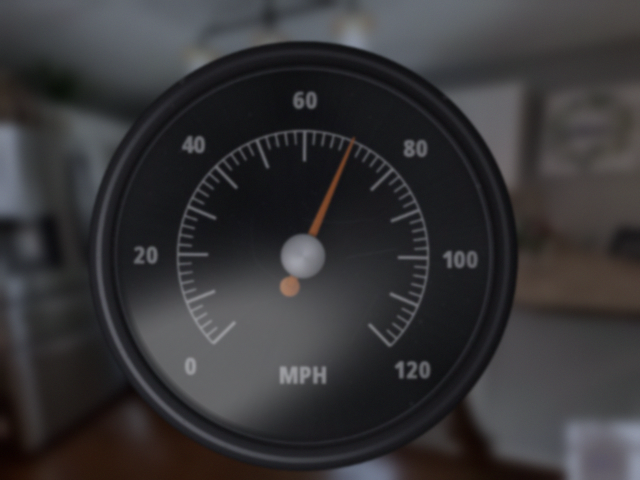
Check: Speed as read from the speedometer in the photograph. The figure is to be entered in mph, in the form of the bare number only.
70
